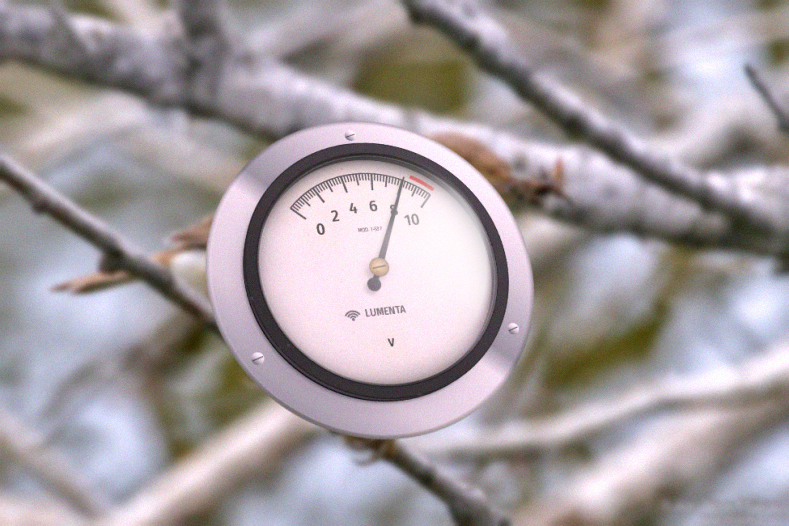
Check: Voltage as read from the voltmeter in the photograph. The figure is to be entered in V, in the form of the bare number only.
8
